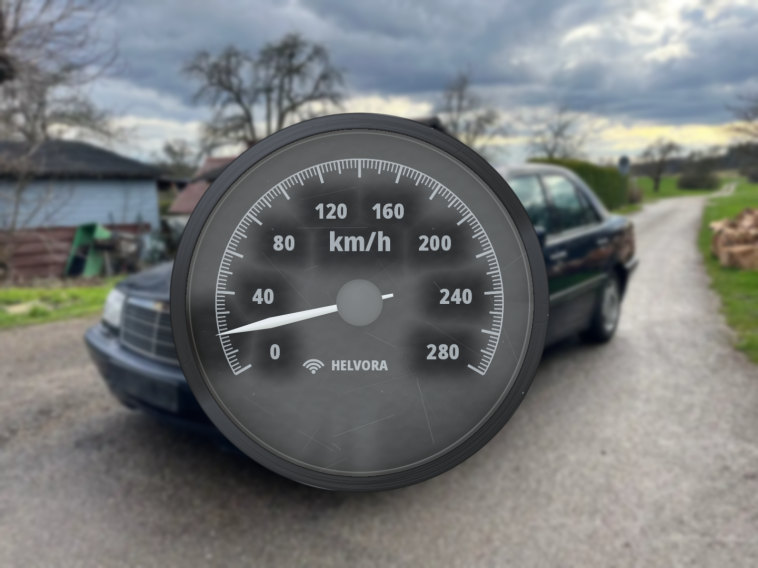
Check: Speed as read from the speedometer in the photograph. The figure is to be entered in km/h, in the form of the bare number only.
20
